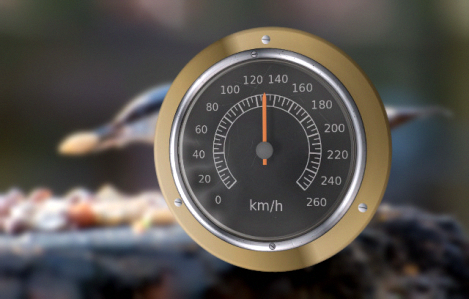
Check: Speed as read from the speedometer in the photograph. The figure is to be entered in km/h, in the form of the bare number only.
130
